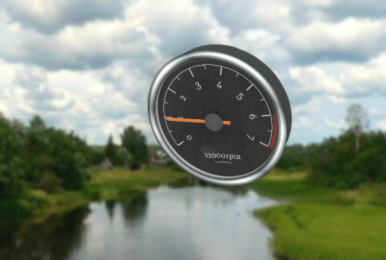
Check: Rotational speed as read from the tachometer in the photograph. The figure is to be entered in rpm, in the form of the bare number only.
1000
